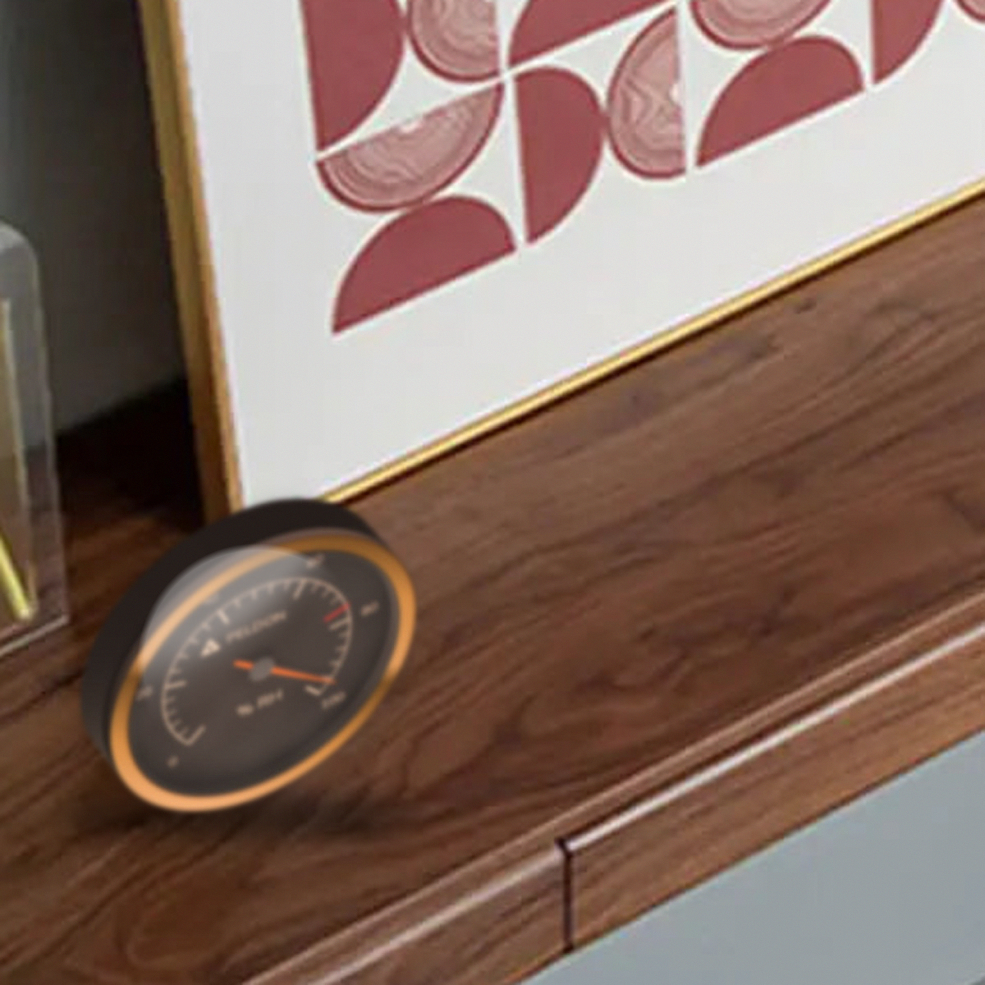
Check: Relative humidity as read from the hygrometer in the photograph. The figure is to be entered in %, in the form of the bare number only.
96
